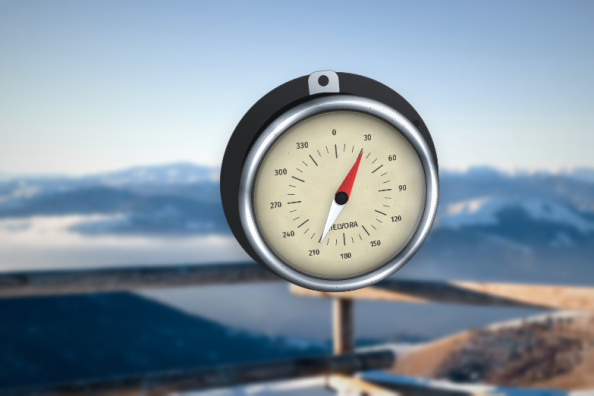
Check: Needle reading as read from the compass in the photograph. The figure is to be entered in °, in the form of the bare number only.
30
